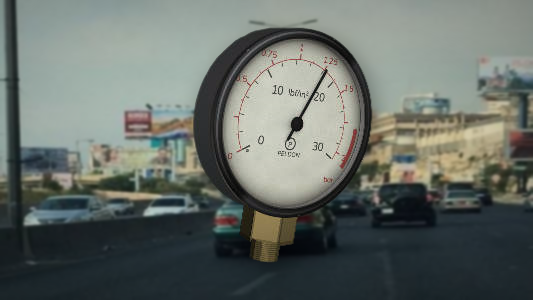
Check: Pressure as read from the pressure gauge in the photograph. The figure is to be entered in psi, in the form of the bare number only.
18
